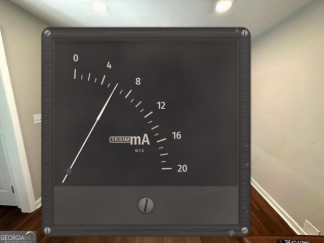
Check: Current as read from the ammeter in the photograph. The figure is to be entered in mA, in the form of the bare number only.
6
